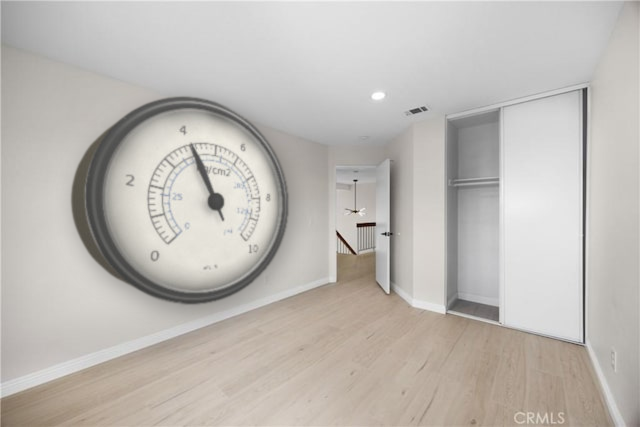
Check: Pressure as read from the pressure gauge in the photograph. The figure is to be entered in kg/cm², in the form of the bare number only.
4
